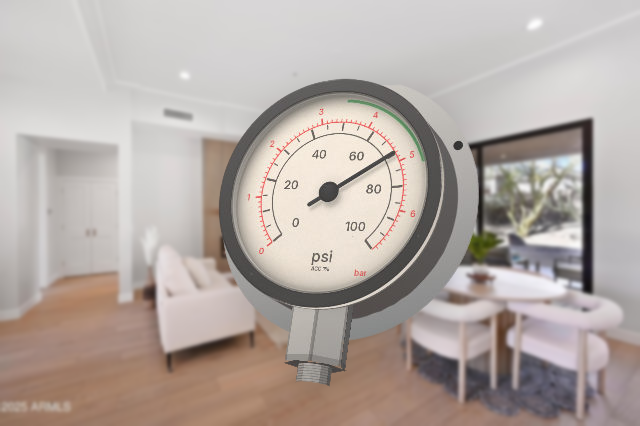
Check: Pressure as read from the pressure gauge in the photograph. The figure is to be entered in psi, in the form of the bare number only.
70
